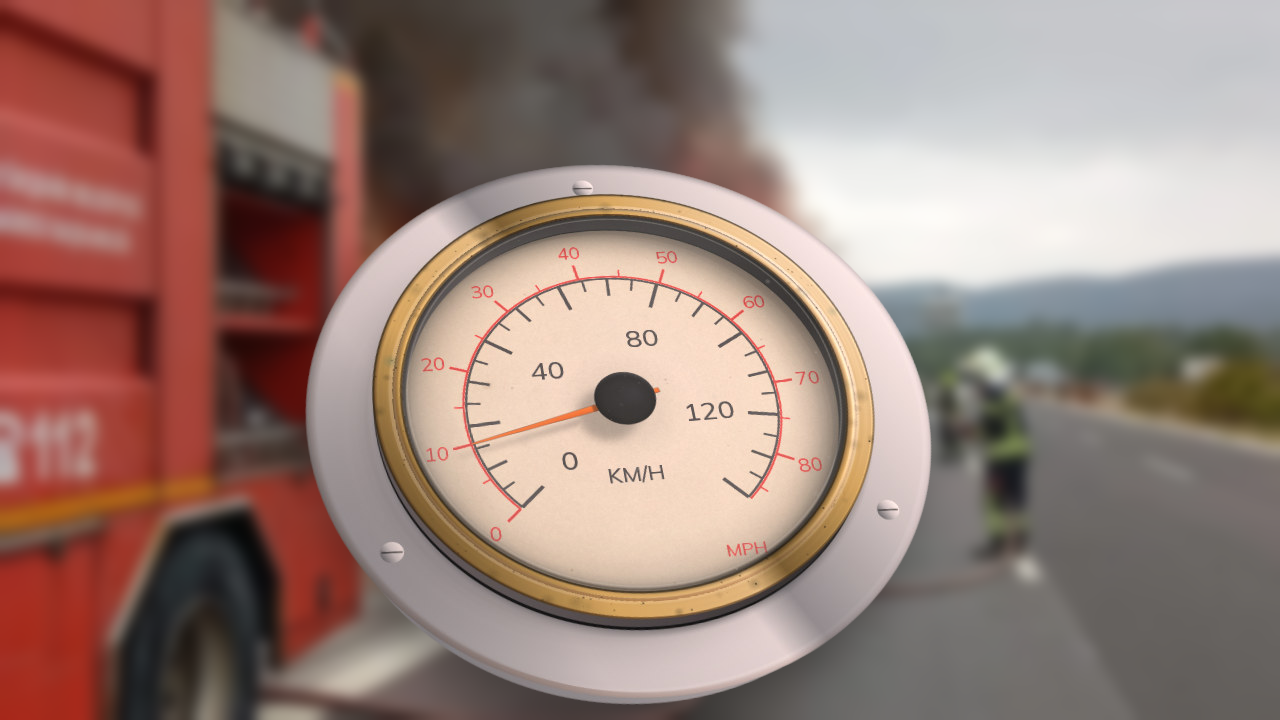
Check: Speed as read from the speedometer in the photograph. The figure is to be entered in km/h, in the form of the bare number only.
15
